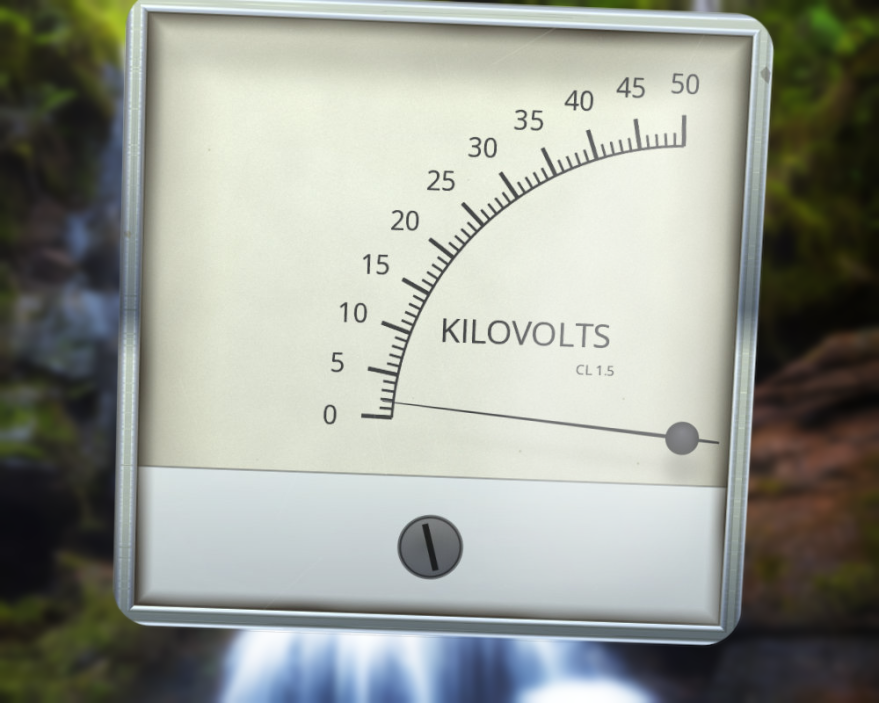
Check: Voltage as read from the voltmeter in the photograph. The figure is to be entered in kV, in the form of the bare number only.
2
